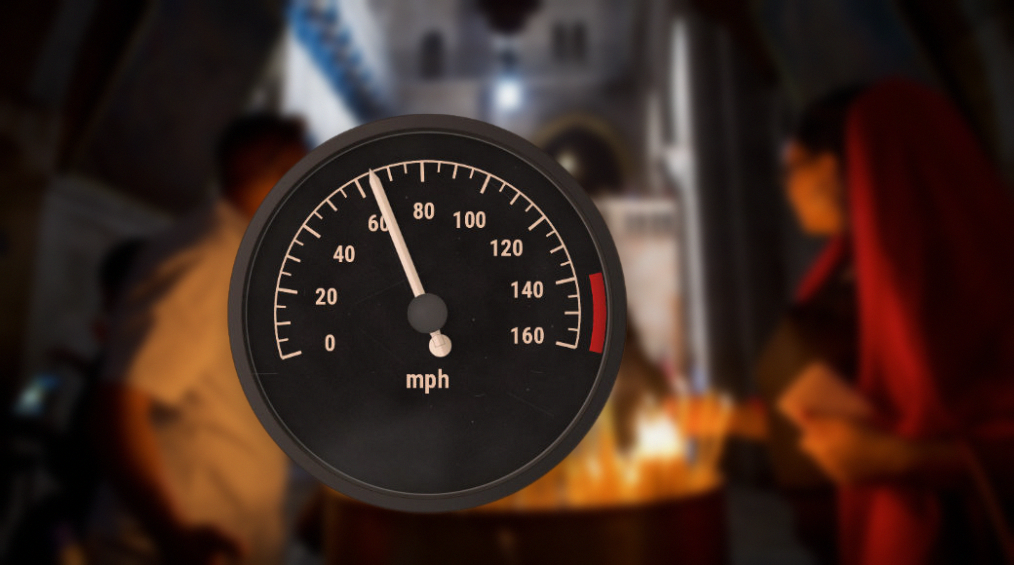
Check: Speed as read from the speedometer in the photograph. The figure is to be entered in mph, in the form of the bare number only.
65
